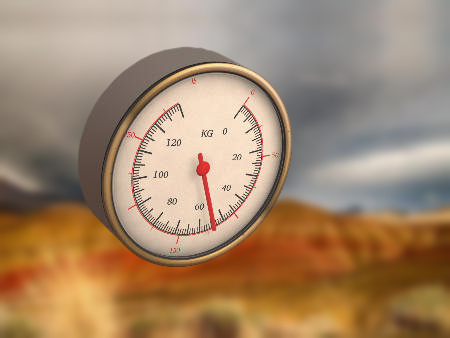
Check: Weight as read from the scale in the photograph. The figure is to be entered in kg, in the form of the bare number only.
55
